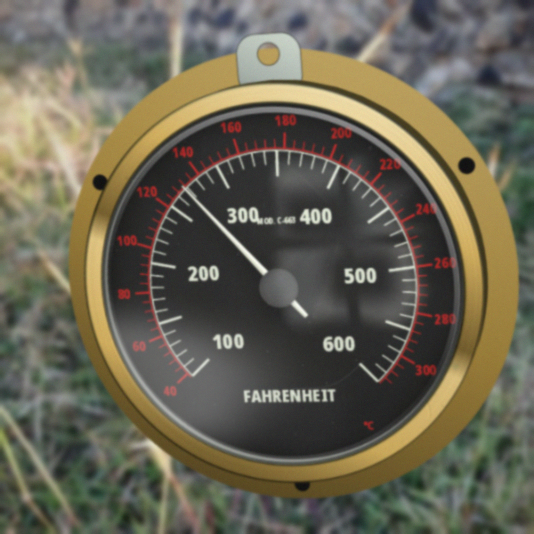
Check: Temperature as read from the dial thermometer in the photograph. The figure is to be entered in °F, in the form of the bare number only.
270
